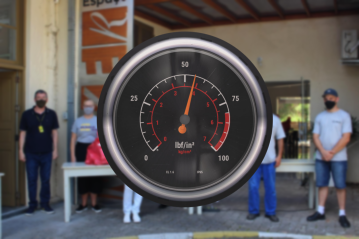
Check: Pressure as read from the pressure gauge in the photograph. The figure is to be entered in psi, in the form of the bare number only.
55
